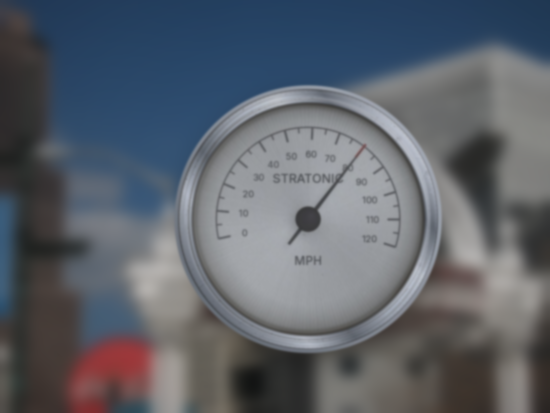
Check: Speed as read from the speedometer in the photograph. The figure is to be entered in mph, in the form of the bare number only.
80
